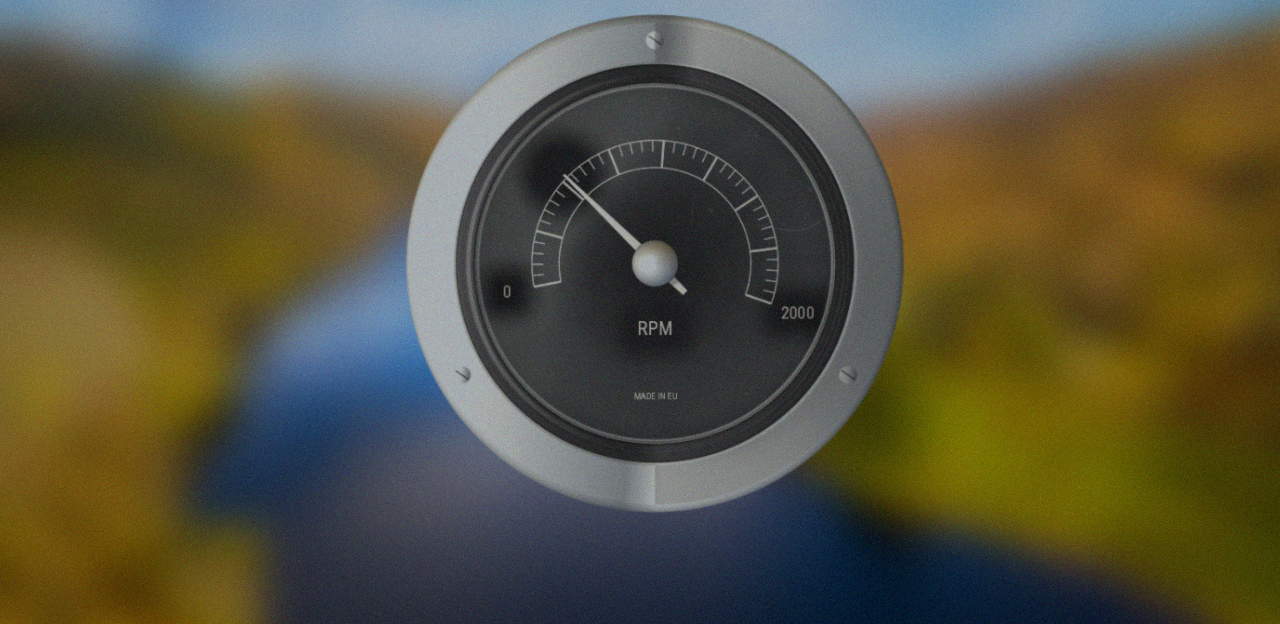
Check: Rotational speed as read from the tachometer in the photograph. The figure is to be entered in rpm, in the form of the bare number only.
525
